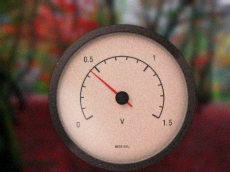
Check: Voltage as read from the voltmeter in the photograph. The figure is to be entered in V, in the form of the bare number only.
0.45
